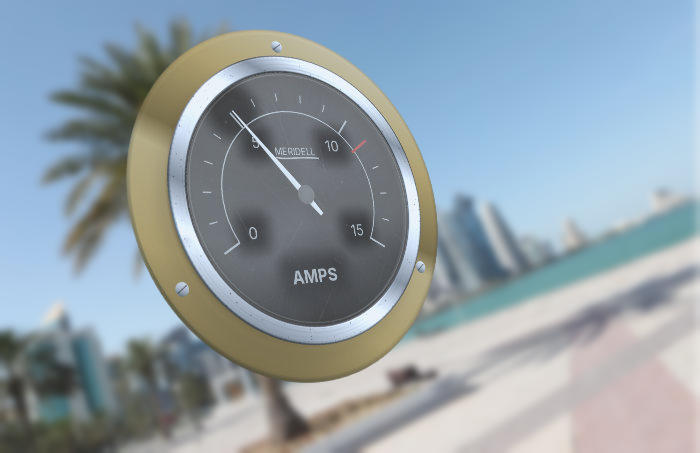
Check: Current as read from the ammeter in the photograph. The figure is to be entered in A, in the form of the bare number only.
5
